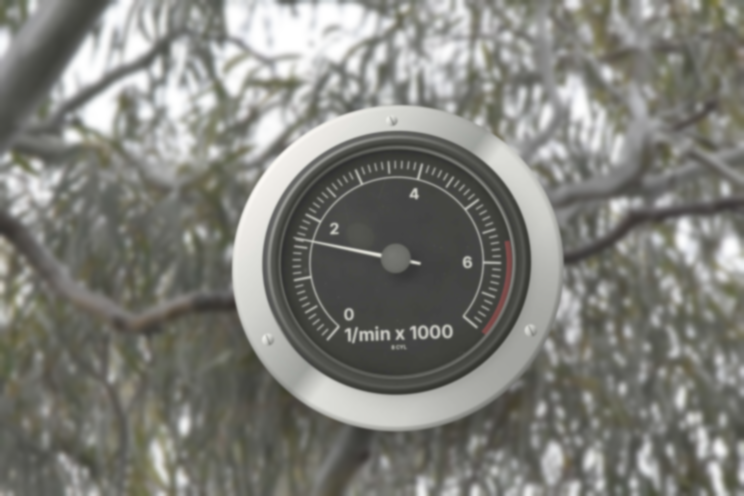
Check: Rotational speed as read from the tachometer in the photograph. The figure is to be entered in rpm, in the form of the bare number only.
1600
